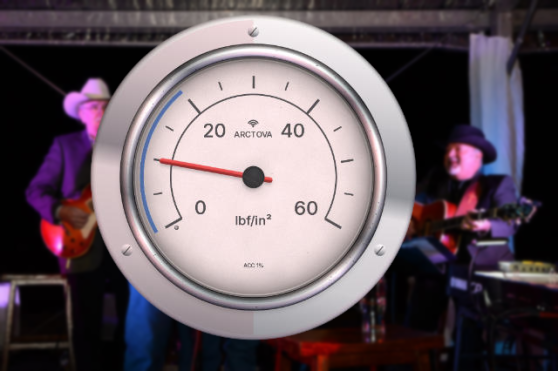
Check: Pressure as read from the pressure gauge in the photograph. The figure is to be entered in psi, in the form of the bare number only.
10
